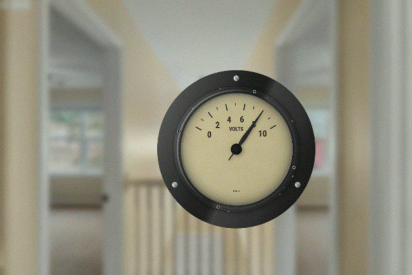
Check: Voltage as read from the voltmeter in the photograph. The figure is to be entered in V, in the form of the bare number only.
8
